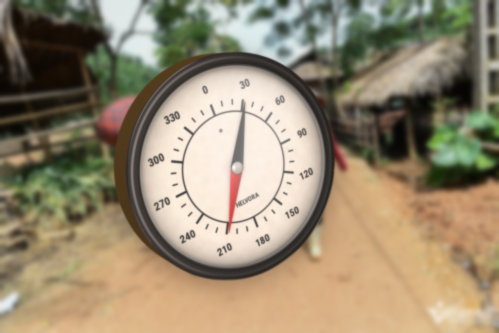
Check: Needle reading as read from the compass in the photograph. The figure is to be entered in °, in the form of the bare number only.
210
